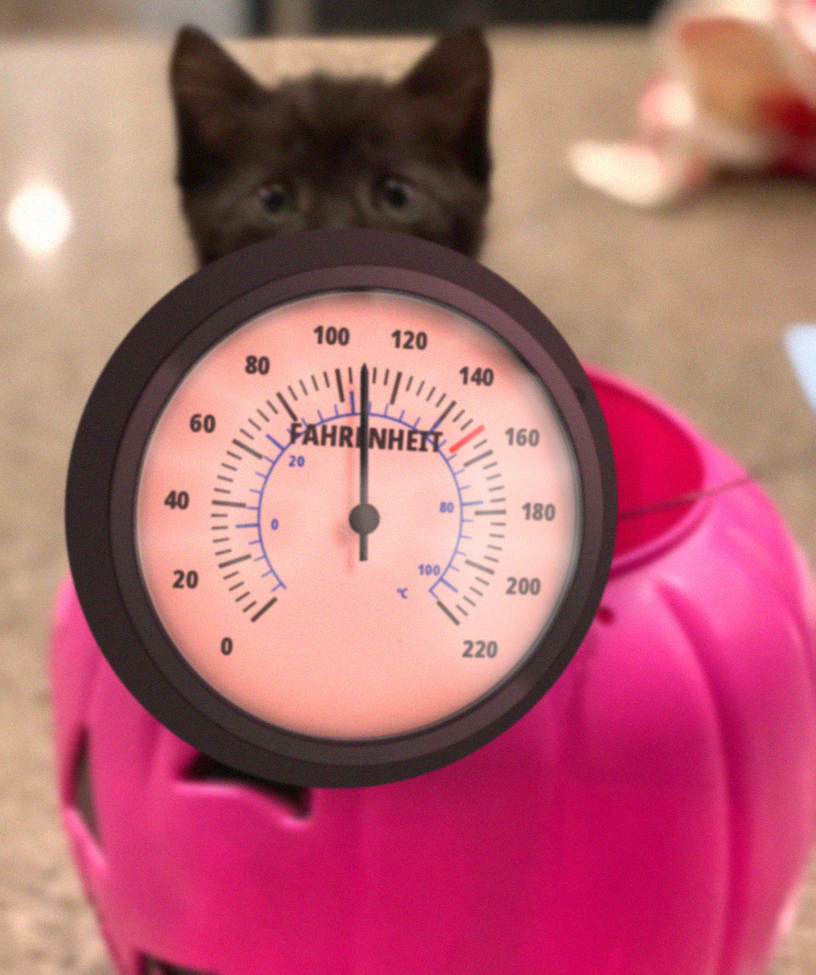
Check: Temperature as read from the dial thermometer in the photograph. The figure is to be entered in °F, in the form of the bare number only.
108
